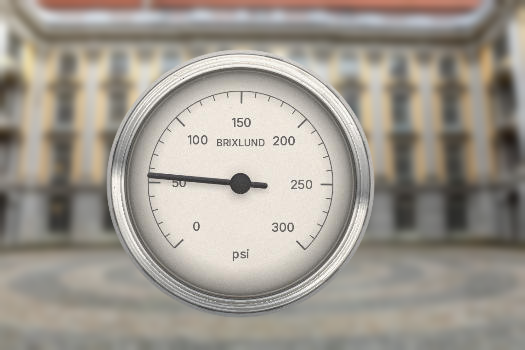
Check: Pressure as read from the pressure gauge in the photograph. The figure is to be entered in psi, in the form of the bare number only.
55
